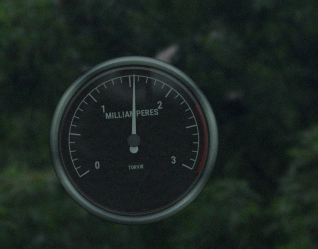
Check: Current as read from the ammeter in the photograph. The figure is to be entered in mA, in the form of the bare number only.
1.55
